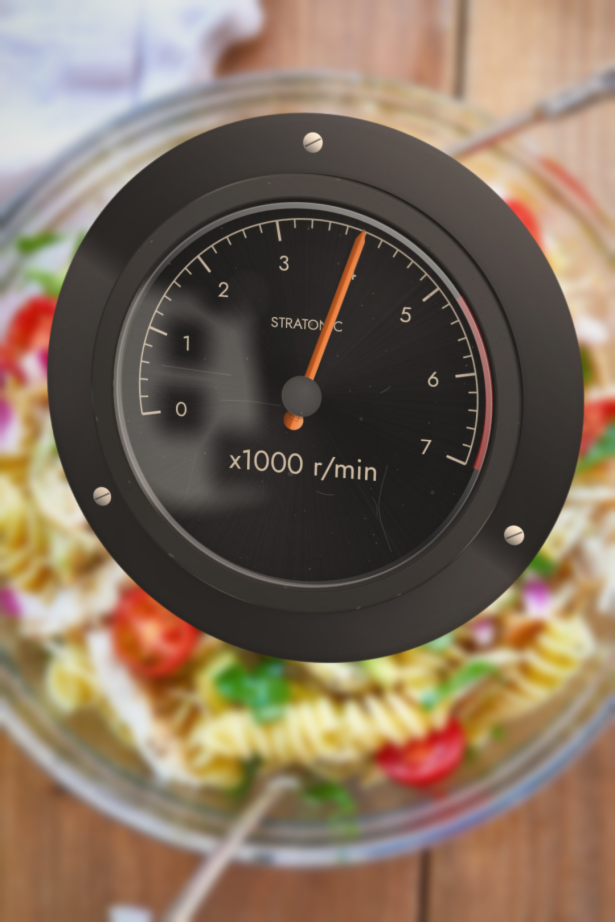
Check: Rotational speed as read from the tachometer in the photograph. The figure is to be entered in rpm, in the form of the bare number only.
4000
